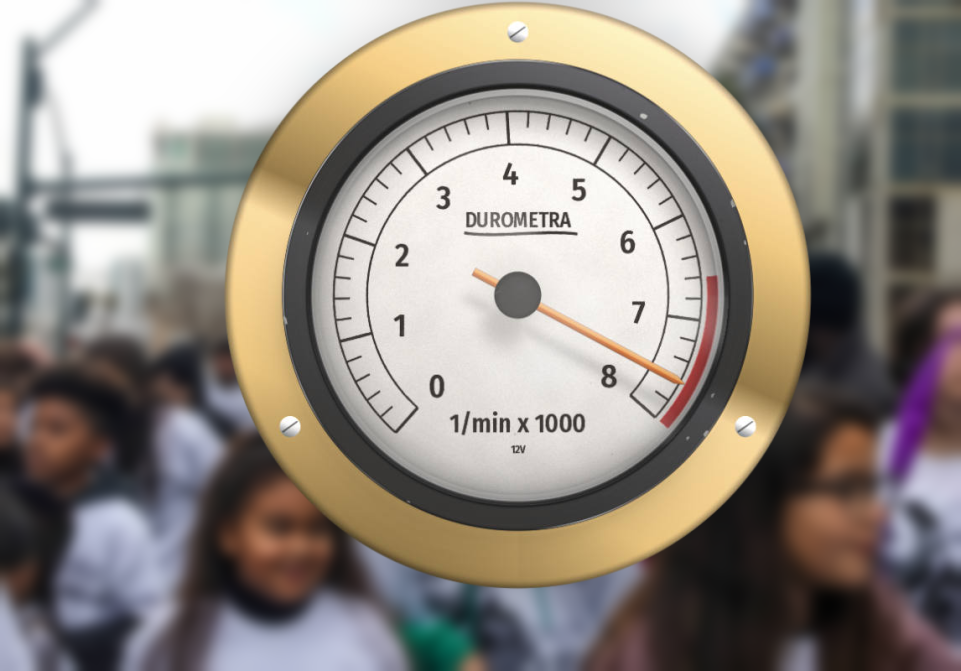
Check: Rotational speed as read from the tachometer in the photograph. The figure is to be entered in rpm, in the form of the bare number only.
7600
